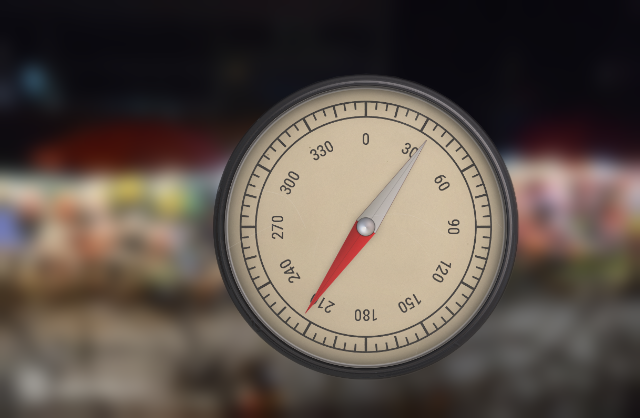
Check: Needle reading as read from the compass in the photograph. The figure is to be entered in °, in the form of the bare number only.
215
